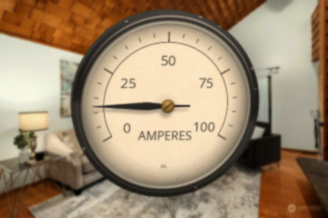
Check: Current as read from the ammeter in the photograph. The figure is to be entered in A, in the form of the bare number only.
12.5
